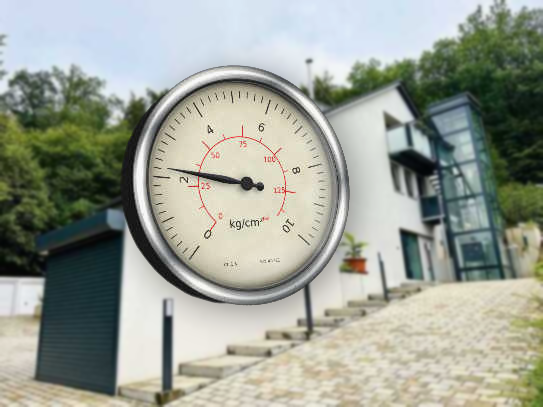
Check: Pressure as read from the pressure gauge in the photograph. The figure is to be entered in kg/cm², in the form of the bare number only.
2.2
